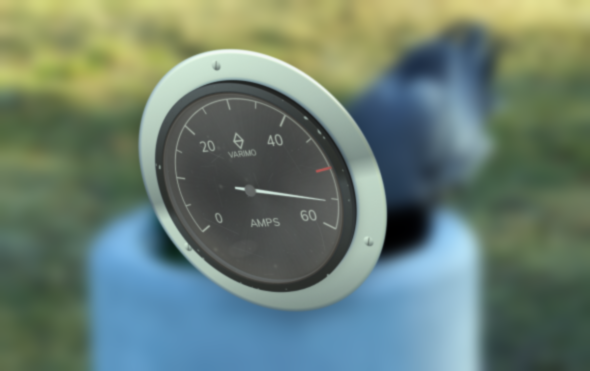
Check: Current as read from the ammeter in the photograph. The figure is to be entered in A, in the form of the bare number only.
55
